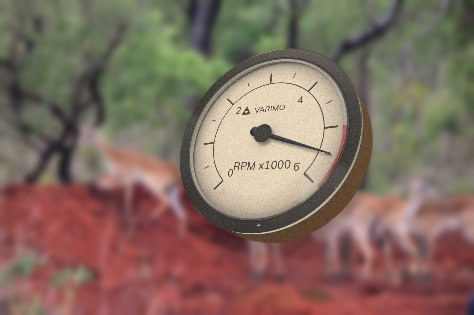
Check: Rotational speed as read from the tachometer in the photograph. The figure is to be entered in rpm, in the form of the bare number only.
5500
